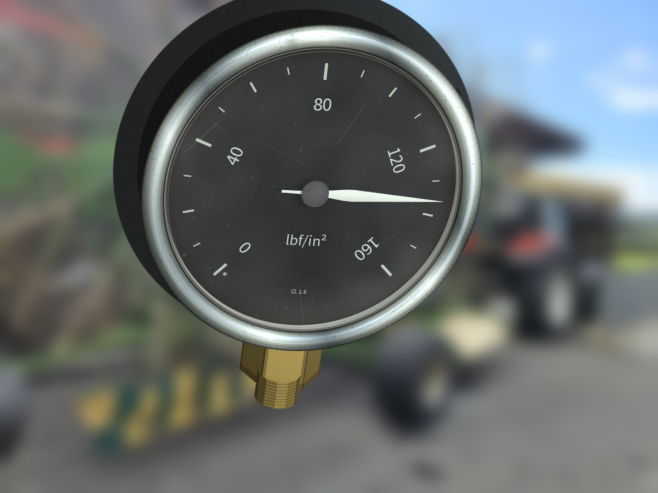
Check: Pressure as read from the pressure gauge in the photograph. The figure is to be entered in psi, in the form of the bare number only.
135
